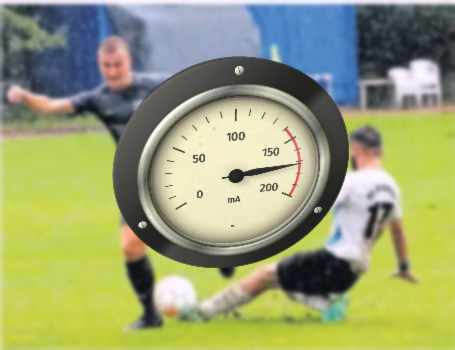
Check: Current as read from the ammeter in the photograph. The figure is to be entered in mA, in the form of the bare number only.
170
